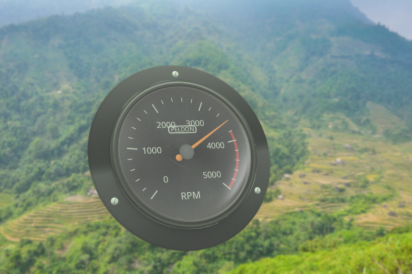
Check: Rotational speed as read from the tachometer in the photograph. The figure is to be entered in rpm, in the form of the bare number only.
3600
